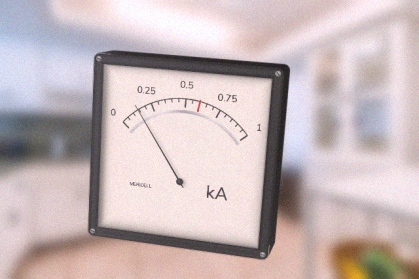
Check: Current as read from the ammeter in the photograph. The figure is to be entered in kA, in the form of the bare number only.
0.15
